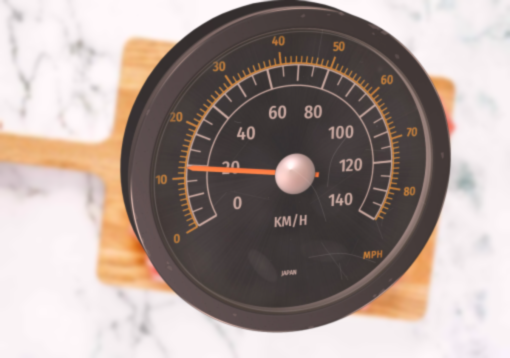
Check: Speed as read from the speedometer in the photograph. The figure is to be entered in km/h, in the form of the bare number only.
20
